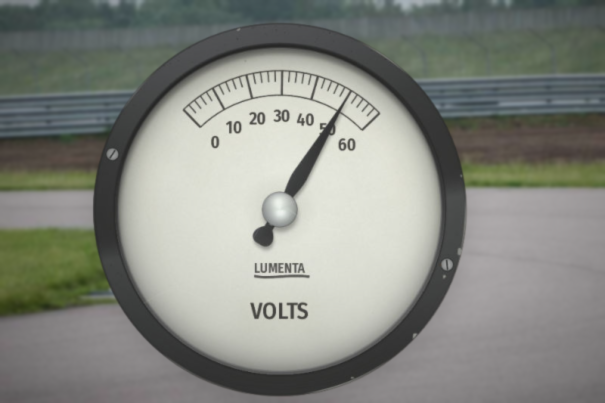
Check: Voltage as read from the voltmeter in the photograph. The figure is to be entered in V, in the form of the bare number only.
50
